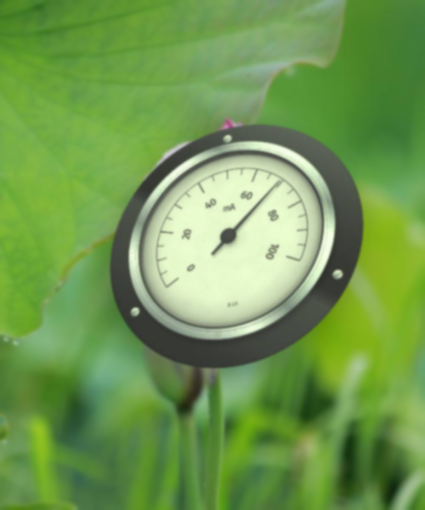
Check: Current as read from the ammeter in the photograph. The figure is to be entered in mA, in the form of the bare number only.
70
